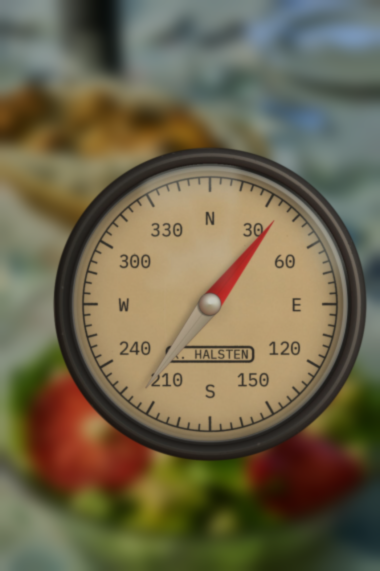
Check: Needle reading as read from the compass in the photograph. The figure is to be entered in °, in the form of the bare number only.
37.5
